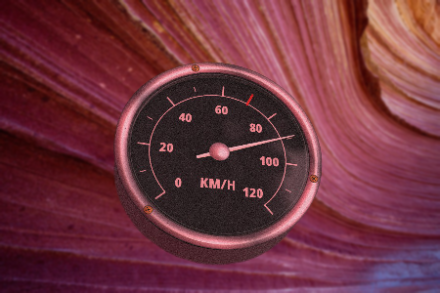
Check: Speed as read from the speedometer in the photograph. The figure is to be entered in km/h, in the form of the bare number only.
90
